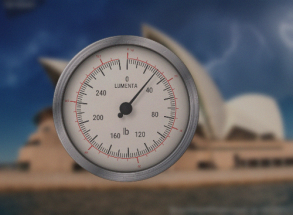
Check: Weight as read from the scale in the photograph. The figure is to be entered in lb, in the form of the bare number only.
30
